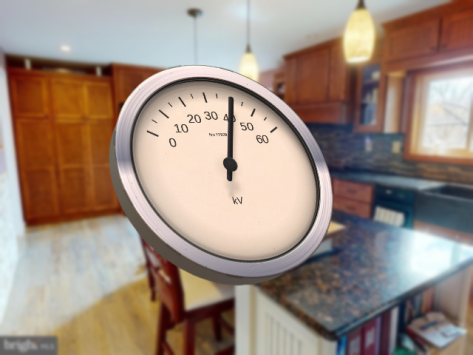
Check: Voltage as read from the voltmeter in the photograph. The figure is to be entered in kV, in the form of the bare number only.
40
